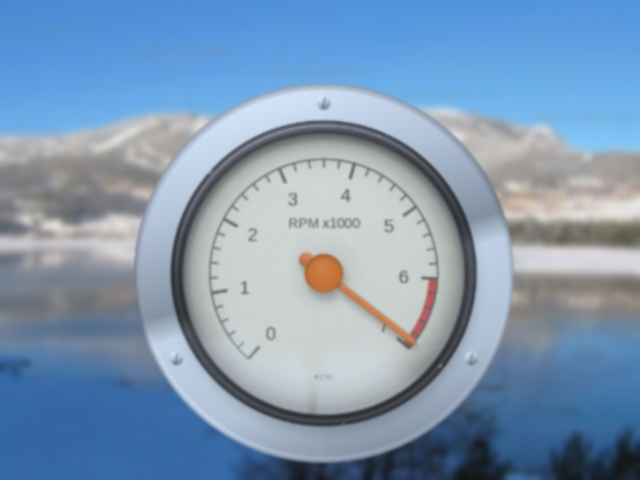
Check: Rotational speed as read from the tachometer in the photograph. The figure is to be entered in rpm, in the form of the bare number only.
6900
